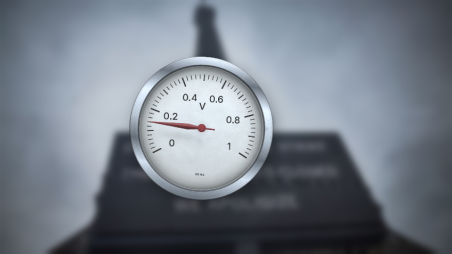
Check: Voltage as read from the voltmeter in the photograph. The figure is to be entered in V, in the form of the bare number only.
0.14
